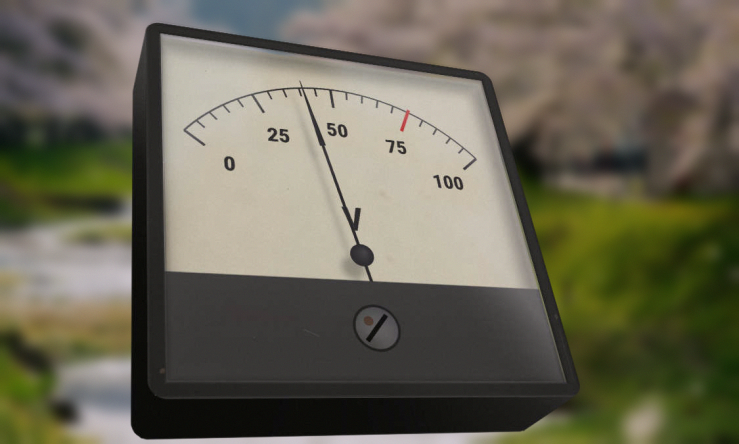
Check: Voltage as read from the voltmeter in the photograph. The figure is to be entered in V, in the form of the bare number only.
40
